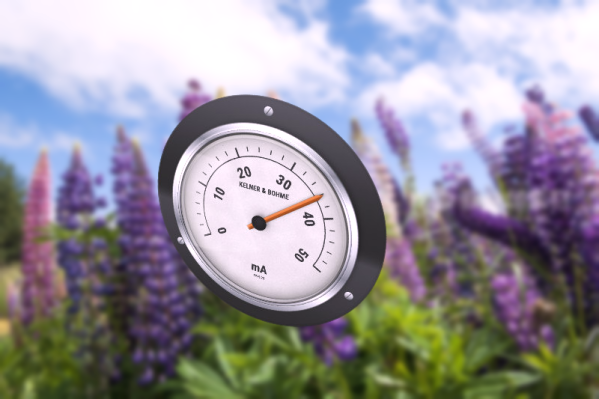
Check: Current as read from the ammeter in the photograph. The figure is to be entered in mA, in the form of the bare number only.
36
